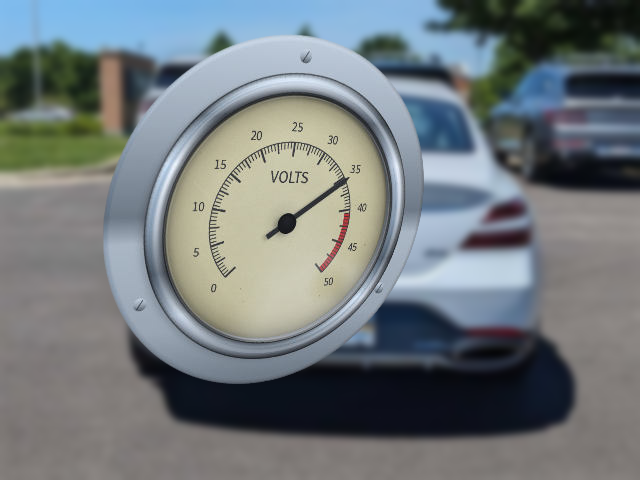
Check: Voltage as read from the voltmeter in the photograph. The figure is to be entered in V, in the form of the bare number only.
35
